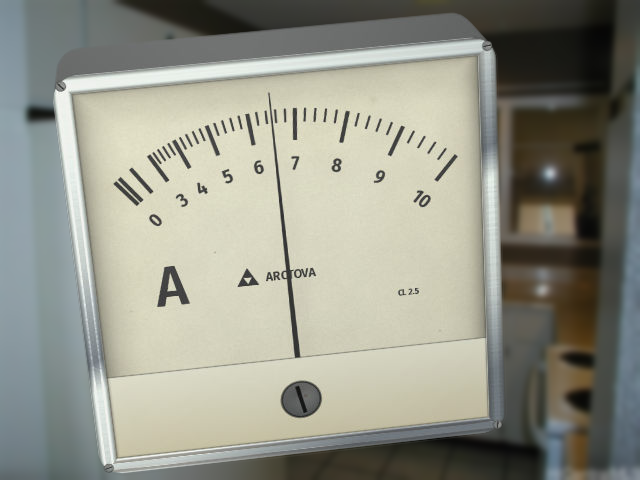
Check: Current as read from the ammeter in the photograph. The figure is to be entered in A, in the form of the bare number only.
6.5
